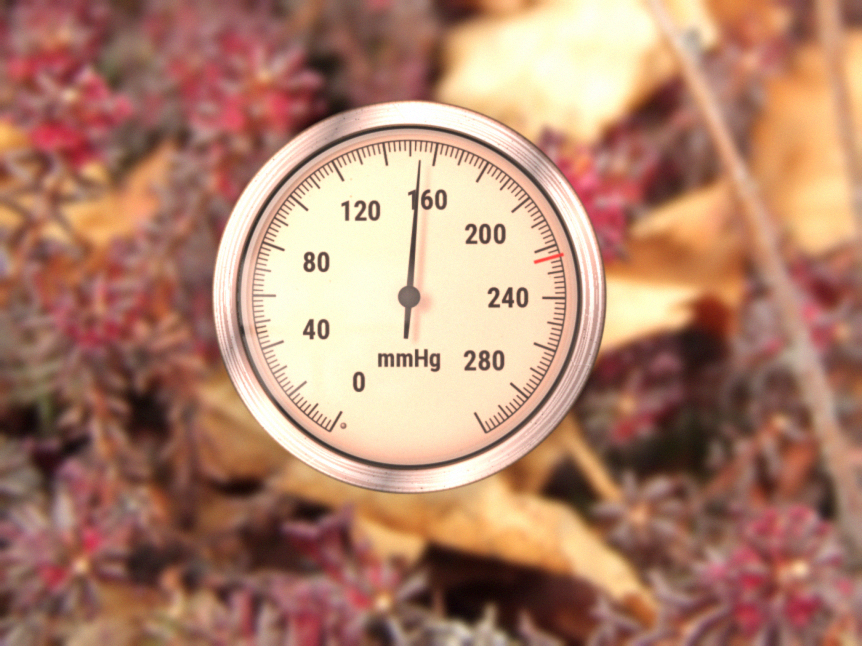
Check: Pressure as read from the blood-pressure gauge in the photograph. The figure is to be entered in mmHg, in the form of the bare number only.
154
